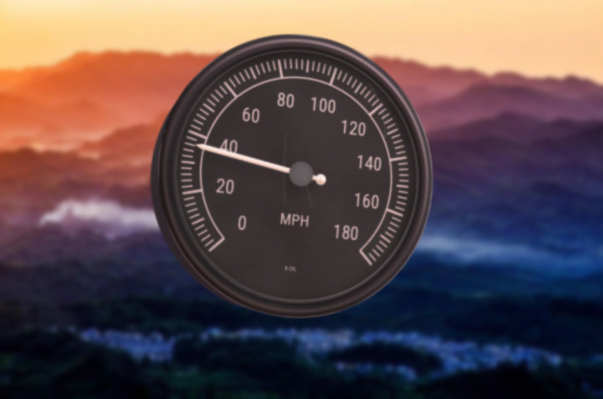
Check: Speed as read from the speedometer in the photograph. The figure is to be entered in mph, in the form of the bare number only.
36
